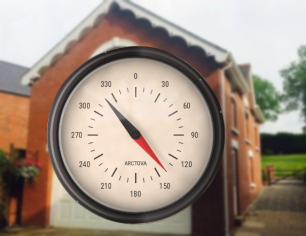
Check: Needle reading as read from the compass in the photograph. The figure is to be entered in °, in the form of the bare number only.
140
